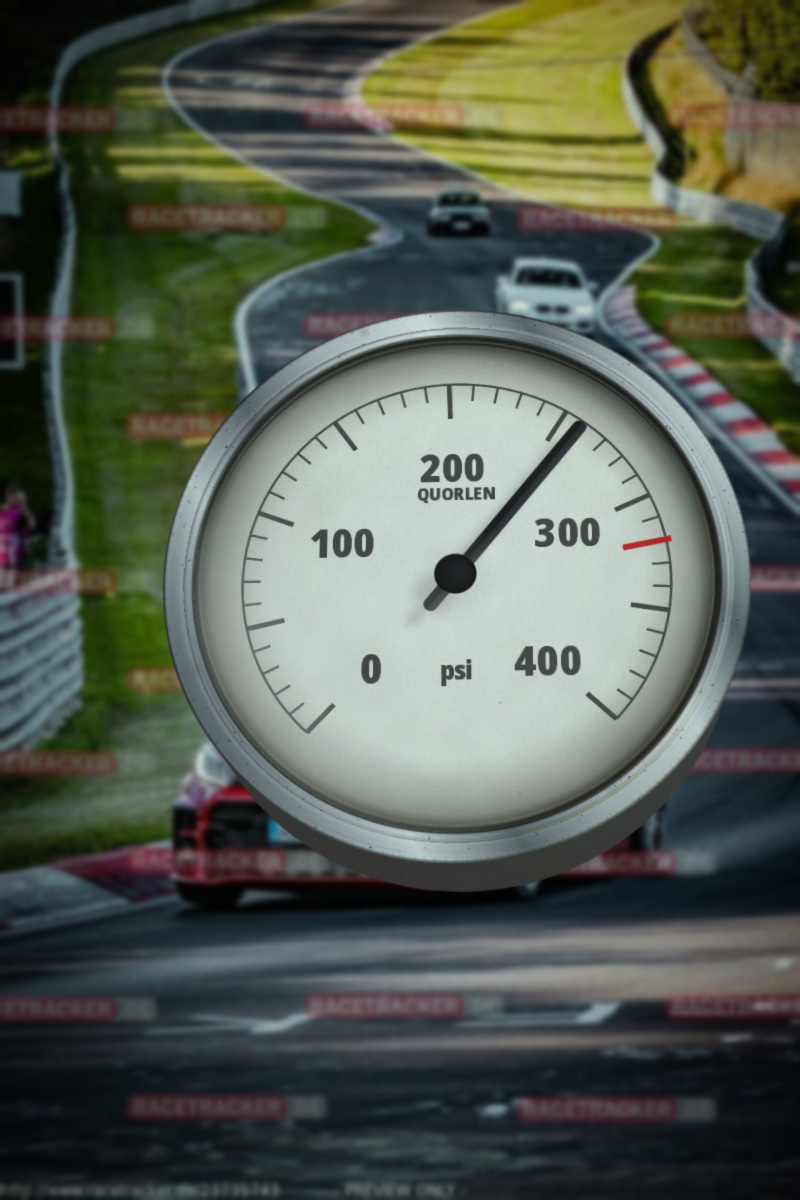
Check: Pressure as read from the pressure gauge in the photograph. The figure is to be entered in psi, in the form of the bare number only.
260
